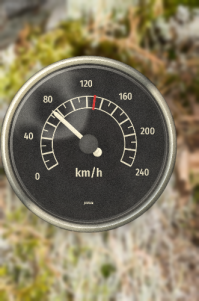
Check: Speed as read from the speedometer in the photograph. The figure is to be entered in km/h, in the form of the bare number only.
75
